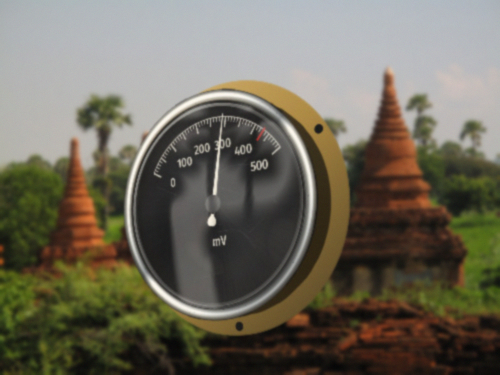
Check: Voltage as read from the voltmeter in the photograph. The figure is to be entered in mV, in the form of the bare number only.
300
